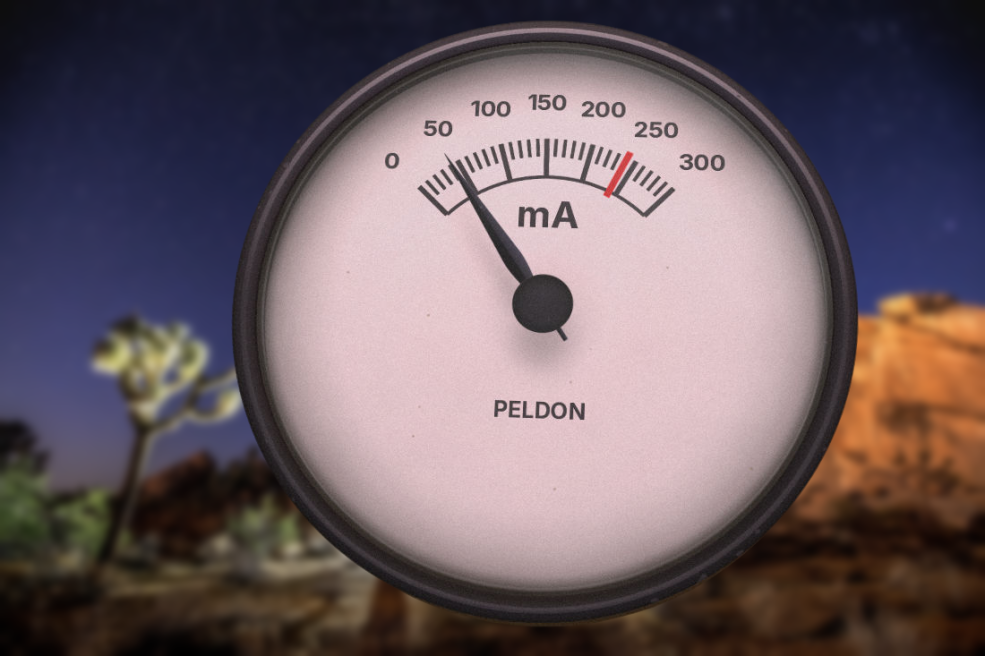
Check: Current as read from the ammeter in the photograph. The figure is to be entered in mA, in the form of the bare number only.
40
